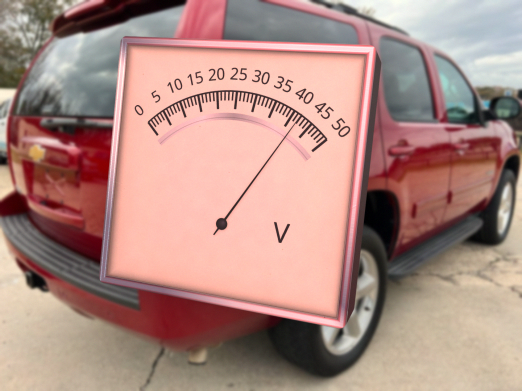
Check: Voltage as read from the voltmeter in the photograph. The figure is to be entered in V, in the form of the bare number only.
42
